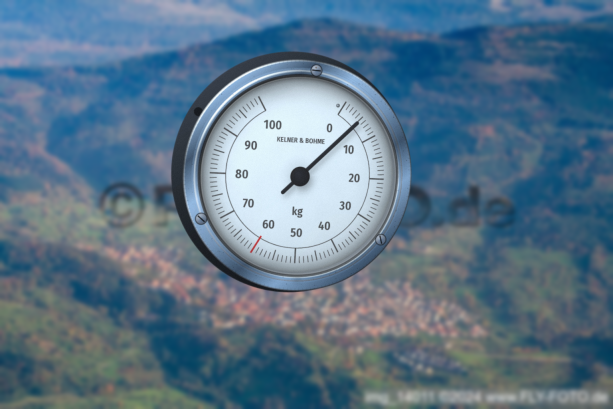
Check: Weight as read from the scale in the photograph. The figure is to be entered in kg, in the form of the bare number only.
5
